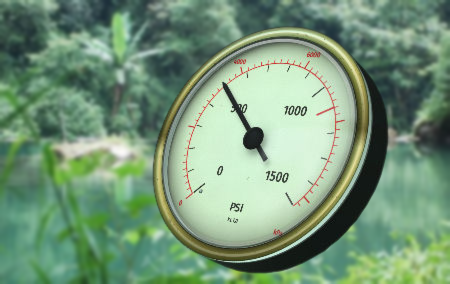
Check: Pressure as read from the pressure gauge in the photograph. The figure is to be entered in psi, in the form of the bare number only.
500
